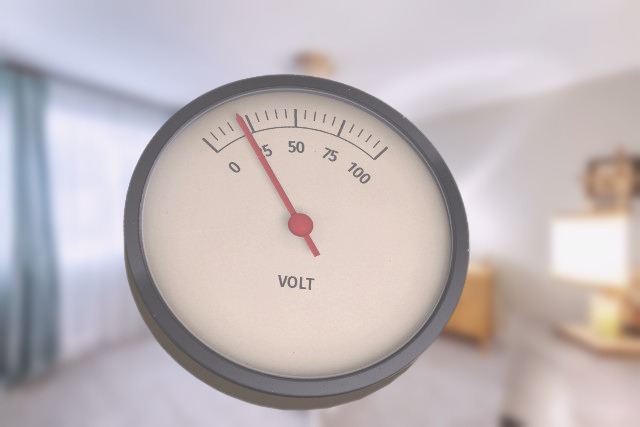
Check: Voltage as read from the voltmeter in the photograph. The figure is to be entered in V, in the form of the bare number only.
20
